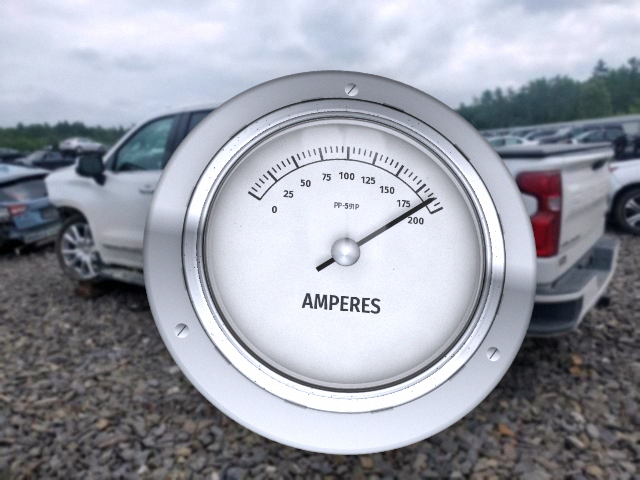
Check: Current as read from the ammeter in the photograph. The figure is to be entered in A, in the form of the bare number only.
190
